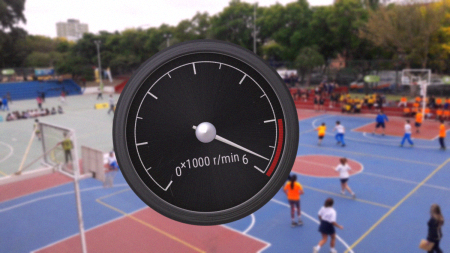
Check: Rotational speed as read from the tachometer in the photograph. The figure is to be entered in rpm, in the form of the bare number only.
5750
